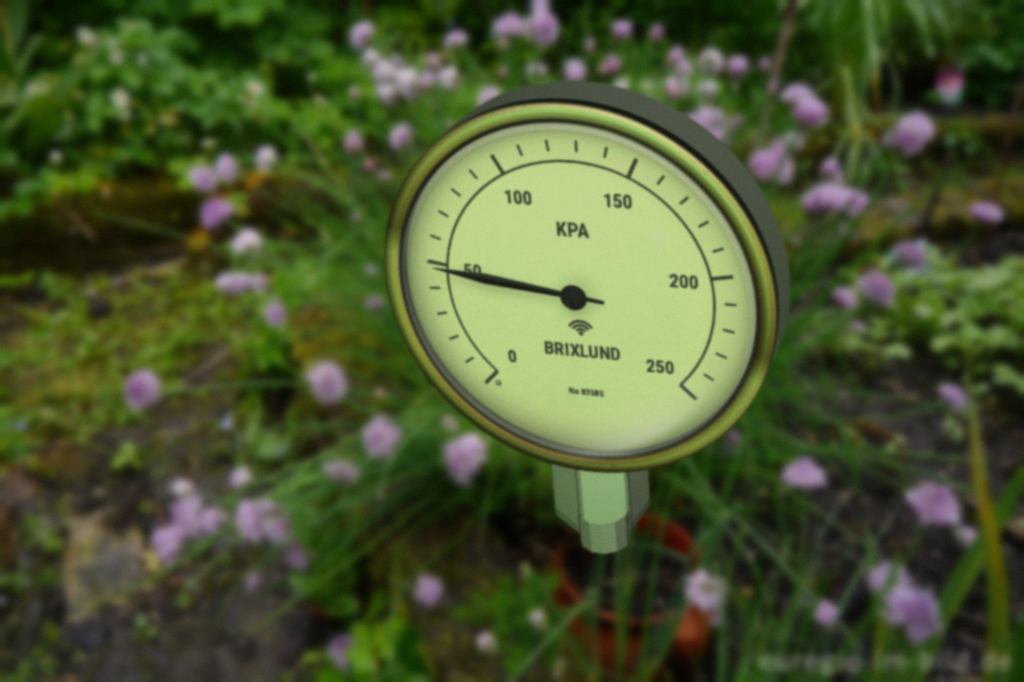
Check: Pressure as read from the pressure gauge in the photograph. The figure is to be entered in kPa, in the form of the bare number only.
50
